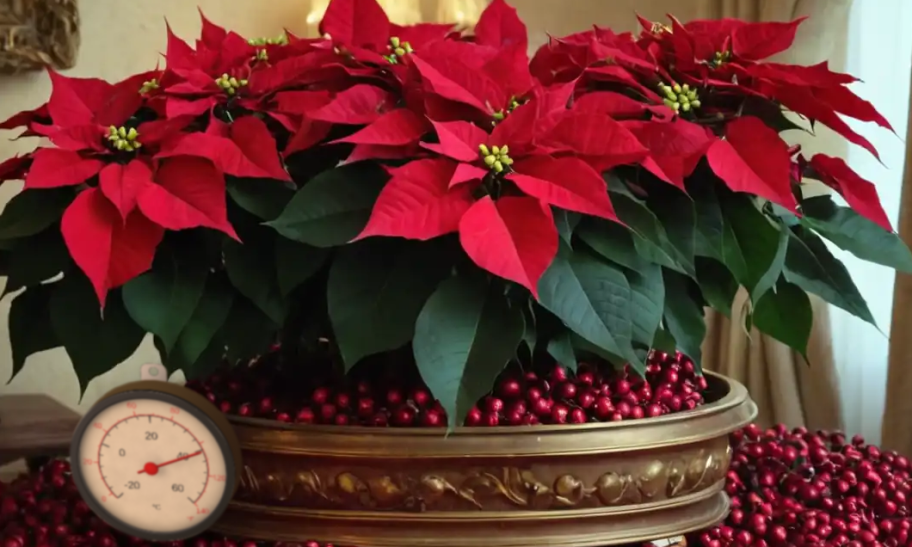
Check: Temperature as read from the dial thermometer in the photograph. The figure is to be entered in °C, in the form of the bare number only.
40
